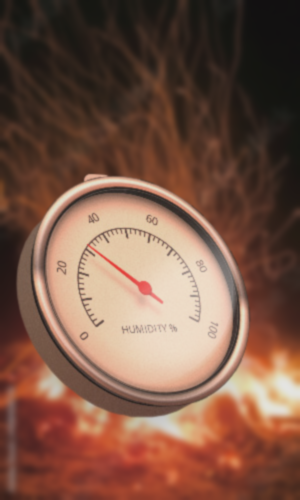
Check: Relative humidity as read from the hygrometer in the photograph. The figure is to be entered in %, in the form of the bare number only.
30
